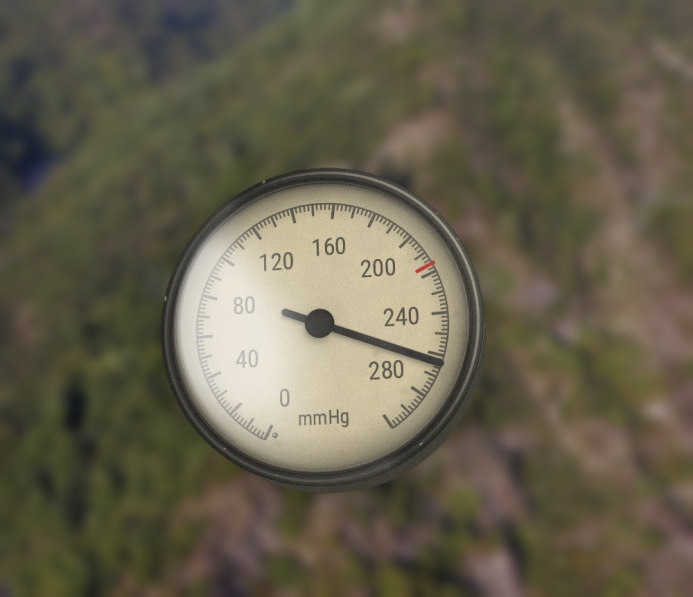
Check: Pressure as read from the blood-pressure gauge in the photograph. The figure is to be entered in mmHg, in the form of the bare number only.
264
